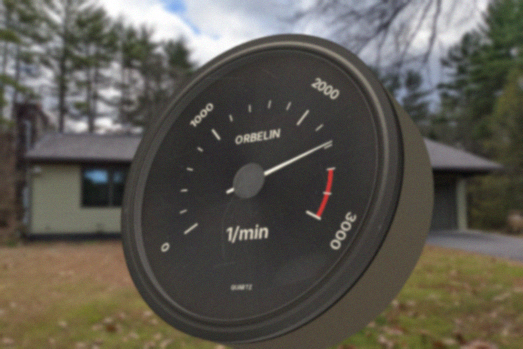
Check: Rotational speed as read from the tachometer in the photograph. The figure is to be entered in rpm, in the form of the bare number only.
2400
